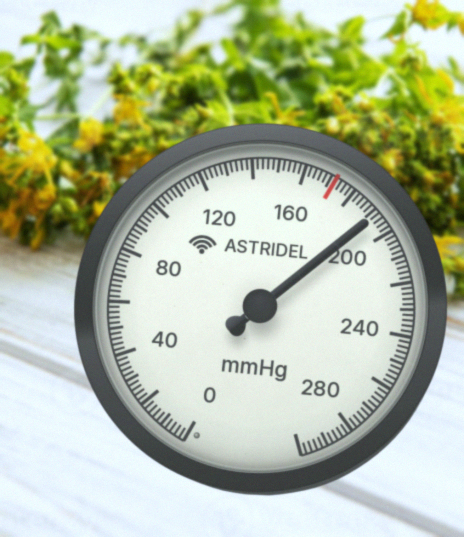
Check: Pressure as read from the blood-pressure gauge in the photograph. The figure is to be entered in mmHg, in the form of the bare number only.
192
